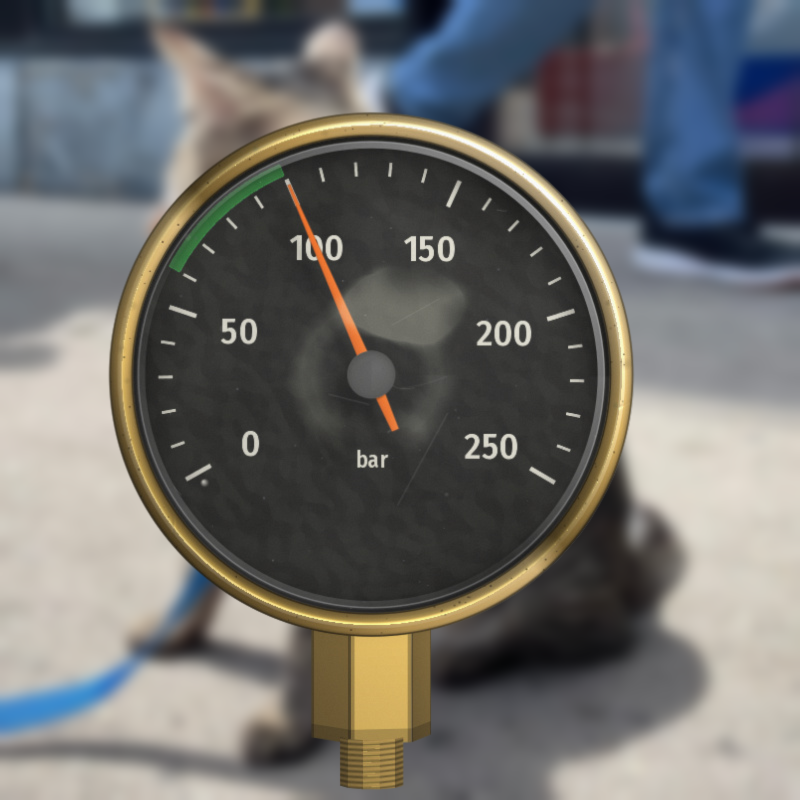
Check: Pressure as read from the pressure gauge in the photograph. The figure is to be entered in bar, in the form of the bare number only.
100
